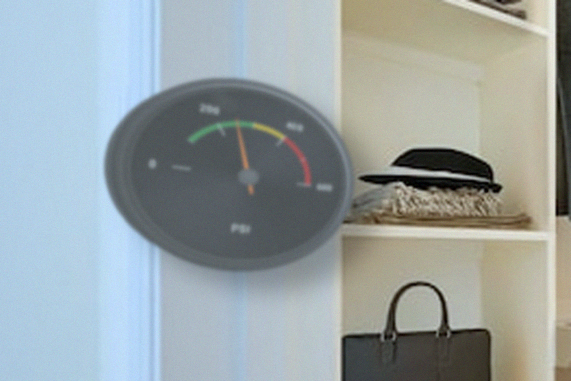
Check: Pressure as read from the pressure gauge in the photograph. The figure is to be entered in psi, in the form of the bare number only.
250
